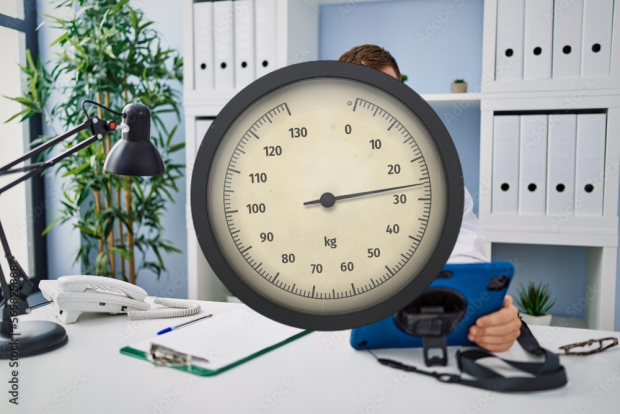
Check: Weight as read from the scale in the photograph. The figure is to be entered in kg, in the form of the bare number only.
26
